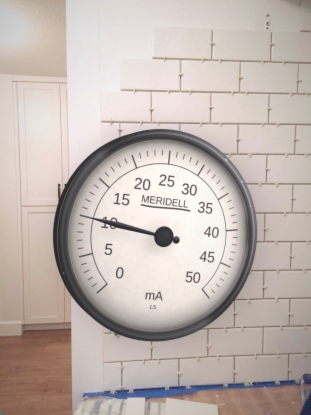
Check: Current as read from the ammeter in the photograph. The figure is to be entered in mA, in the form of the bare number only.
10
